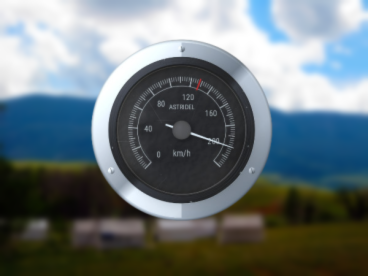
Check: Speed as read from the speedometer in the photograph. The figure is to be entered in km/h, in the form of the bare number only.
200
